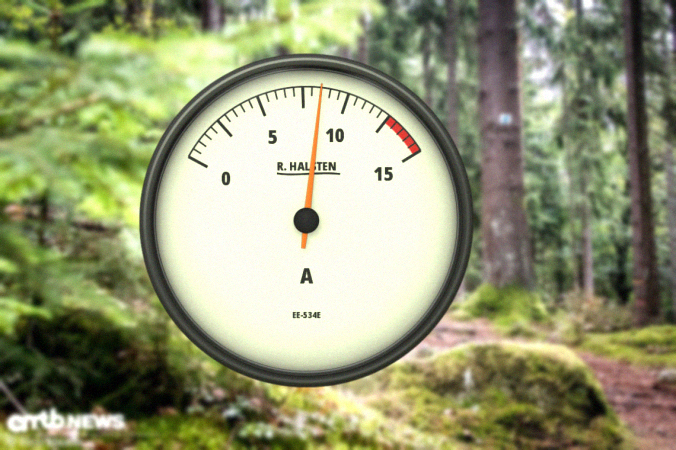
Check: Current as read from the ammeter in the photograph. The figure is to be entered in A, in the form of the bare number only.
8.5
